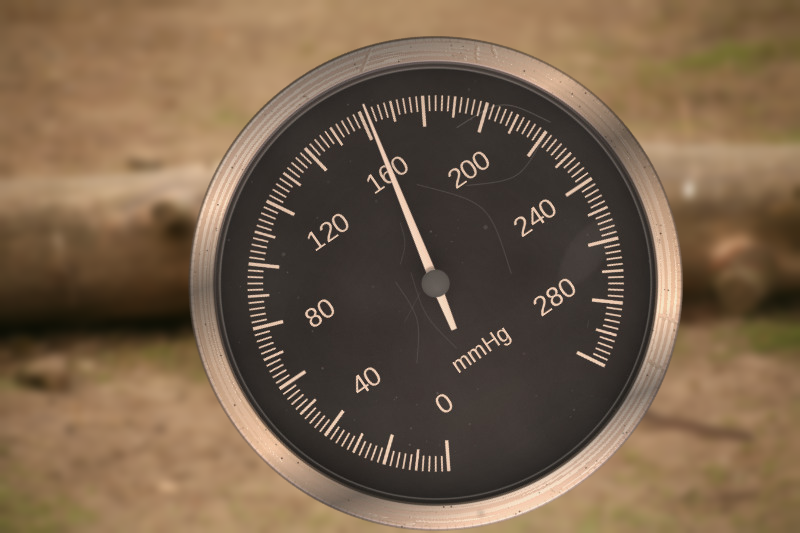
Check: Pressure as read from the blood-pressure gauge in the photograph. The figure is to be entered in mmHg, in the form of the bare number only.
162
